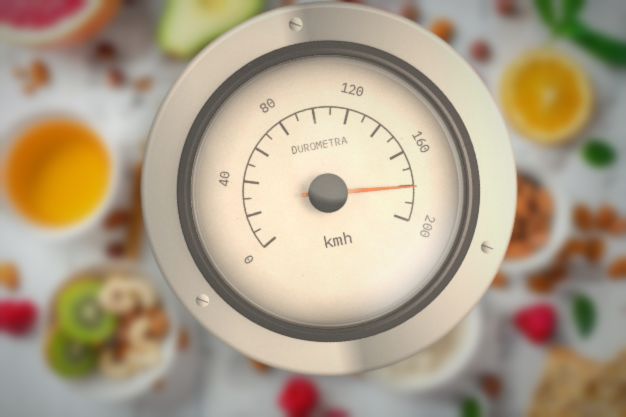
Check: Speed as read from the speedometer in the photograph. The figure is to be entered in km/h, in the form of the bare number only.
180
